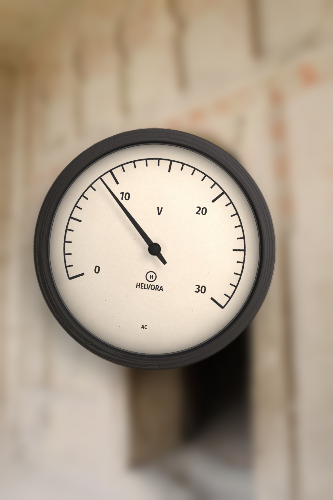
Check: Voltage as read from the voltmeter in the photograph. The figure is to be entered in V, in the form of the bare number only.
9
